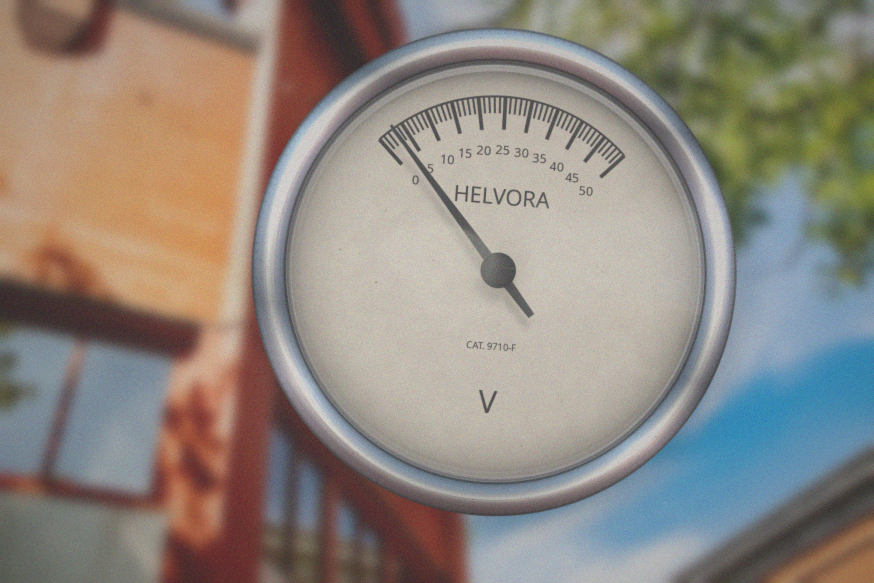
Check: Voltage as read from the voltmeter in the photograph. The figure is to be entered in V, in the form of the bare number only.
3
